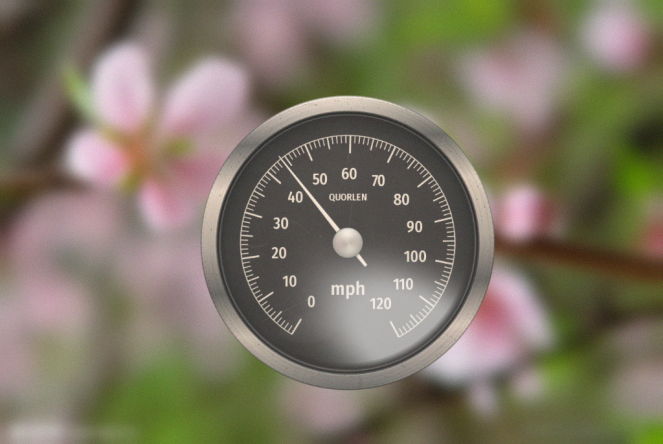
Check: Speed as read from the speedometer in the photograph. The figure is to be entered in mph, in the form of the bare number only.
44
